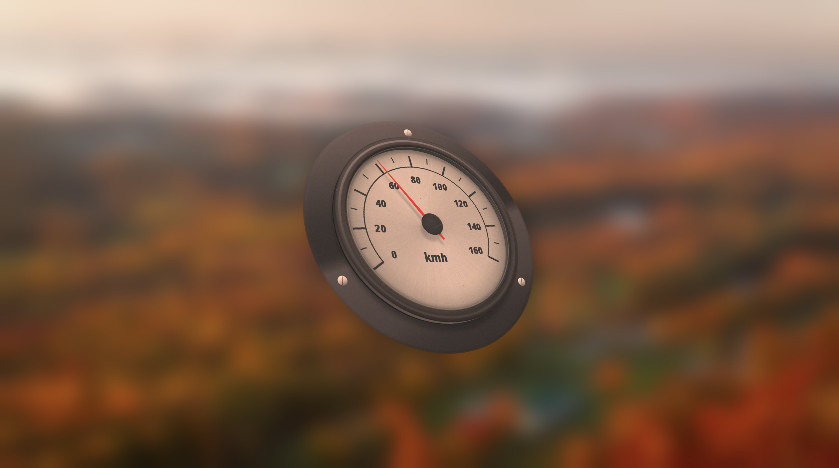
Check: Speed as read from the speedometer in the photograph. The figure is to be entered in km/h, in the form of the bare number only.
60
